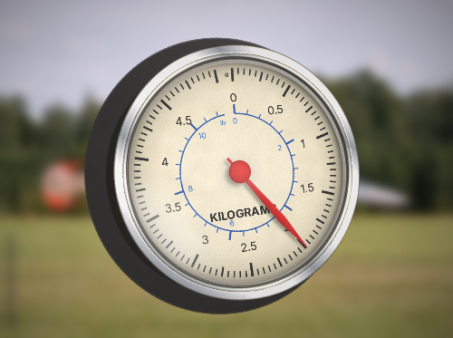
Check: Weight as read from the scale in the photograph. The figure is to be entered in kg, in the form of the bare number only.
2
